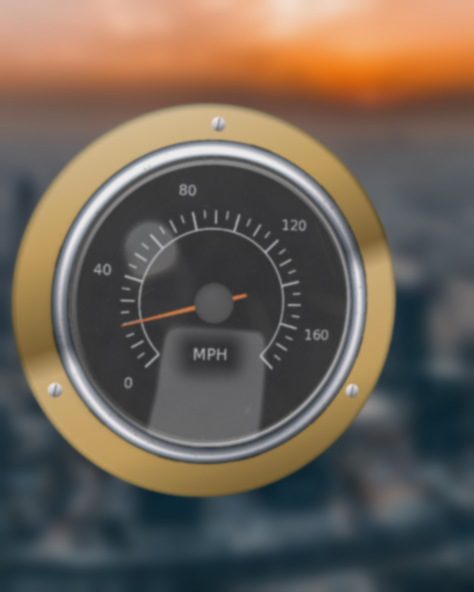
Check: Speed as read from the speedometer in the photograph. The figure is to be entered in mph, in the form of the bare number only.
20
